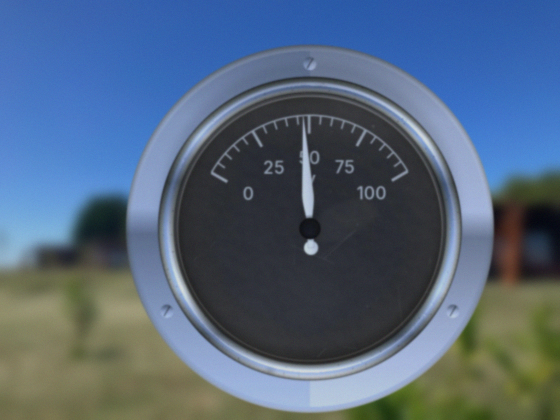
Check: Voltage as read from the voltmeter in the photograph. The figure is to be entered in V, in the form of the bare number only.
47.5
